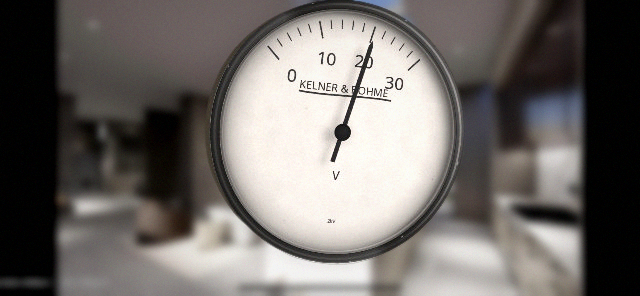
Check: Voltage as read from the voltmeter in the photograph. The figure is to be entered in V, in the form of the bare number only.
20
